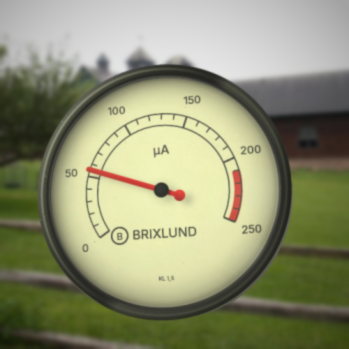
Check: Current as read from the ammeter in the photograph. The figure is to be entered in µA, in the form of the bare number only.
55
